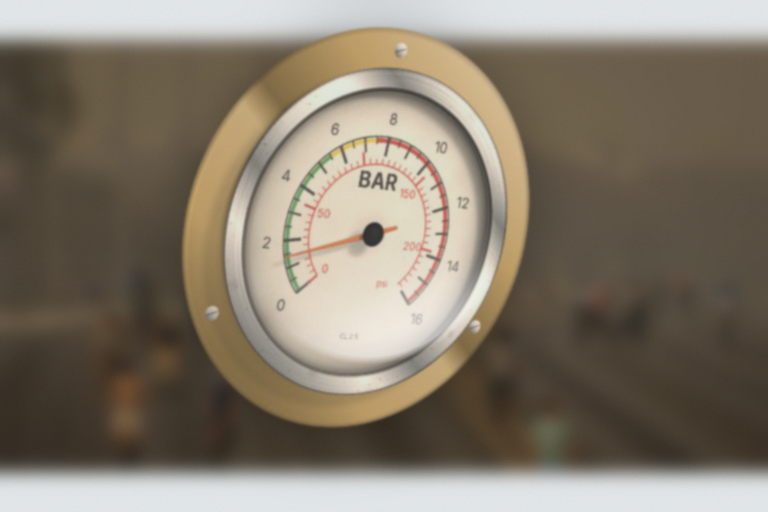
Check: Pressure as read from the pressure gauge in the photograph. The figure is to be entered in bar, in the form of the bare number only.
1.5
